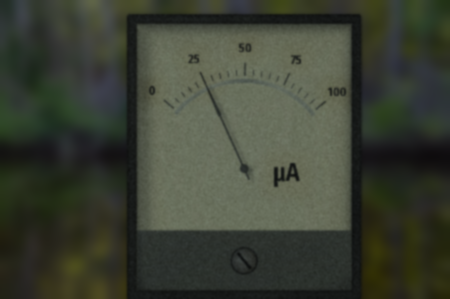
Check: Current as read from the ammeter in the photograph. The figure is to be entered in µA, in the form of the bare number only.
25
